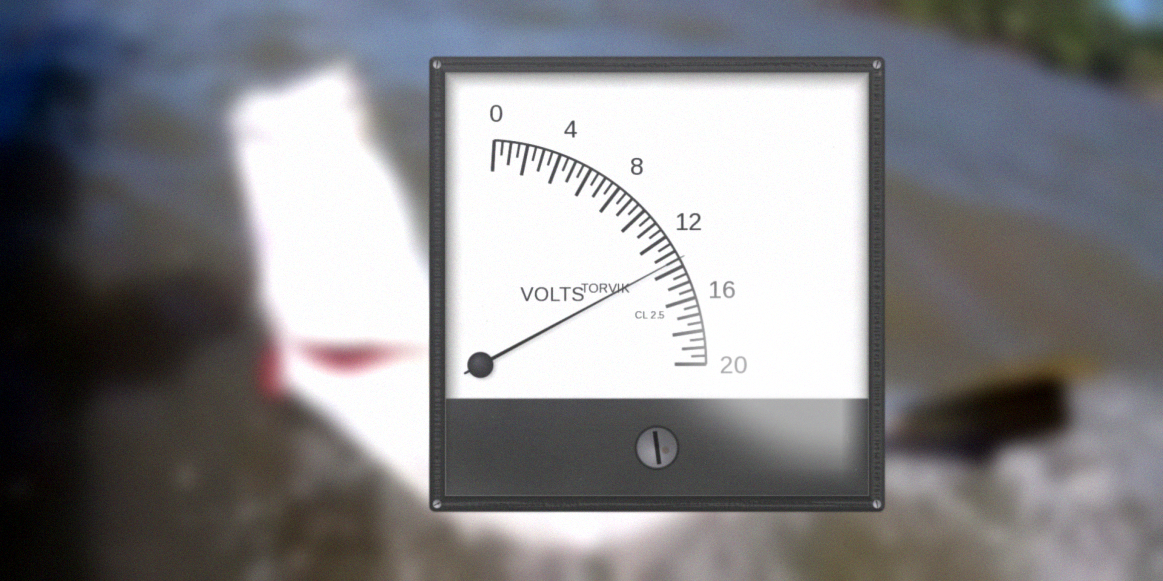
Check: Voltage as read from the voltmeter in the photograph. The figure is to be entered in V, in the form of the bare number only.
13.5
